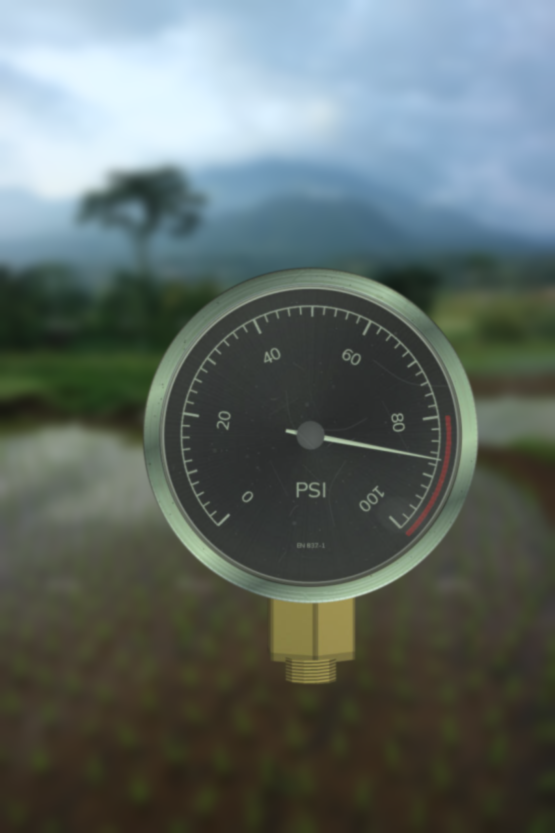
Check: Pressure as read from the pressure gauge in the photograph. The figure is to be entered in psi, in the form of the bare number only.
87
